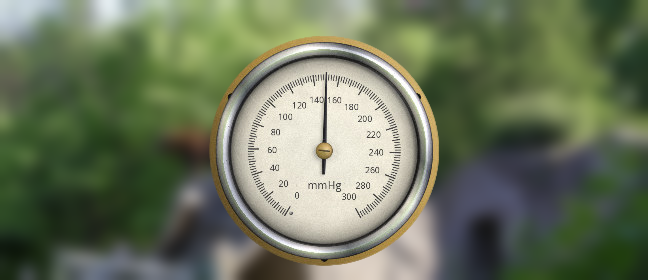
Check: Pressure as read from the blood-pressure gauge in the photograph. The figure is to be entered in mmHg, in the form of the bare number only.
150
